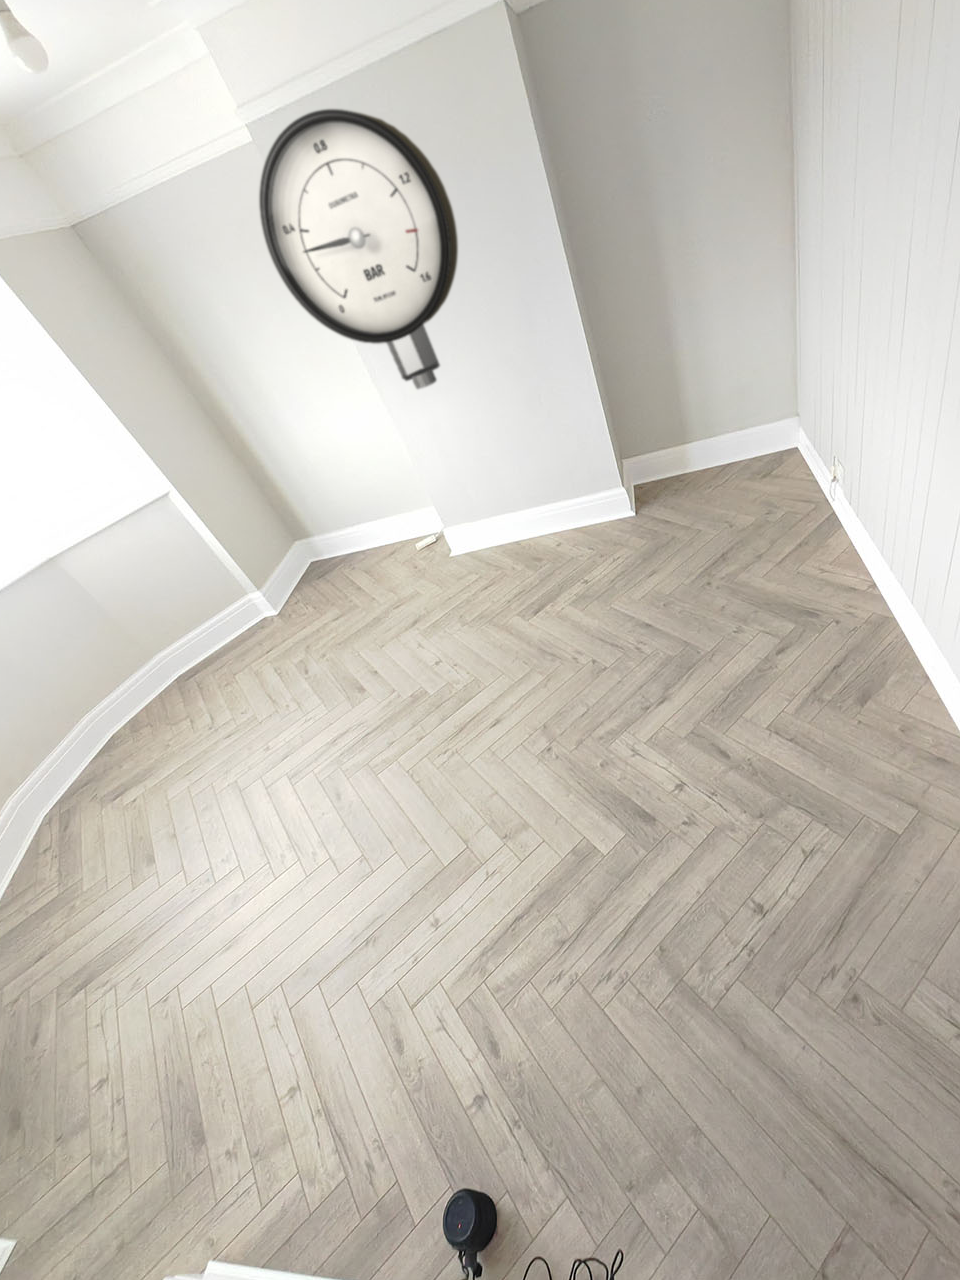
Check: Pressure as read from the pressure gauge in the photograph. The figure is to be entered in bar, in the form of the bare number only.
0.3
